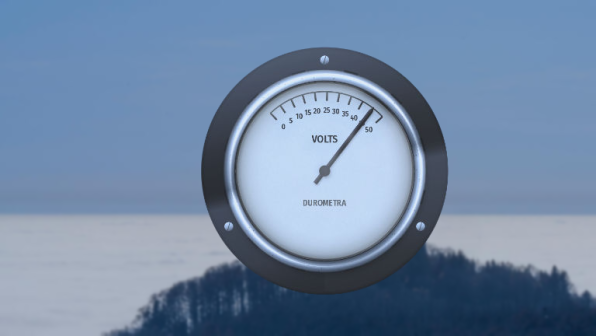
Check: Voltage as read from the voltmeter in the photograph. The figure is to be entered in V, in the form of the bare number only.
45
